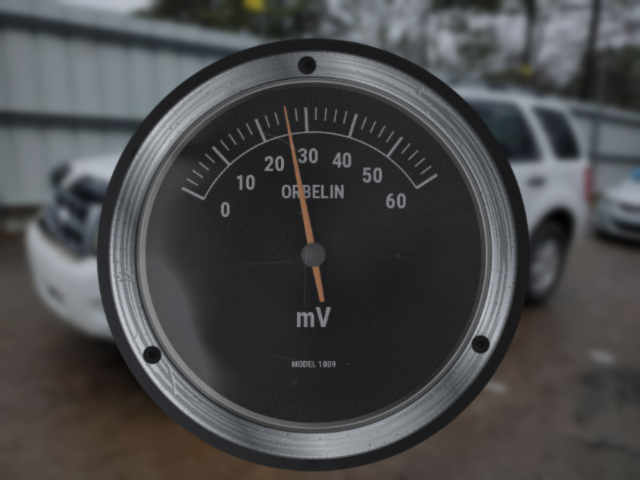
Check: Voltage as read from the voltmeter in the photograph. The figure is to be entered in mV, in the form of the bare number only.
26
